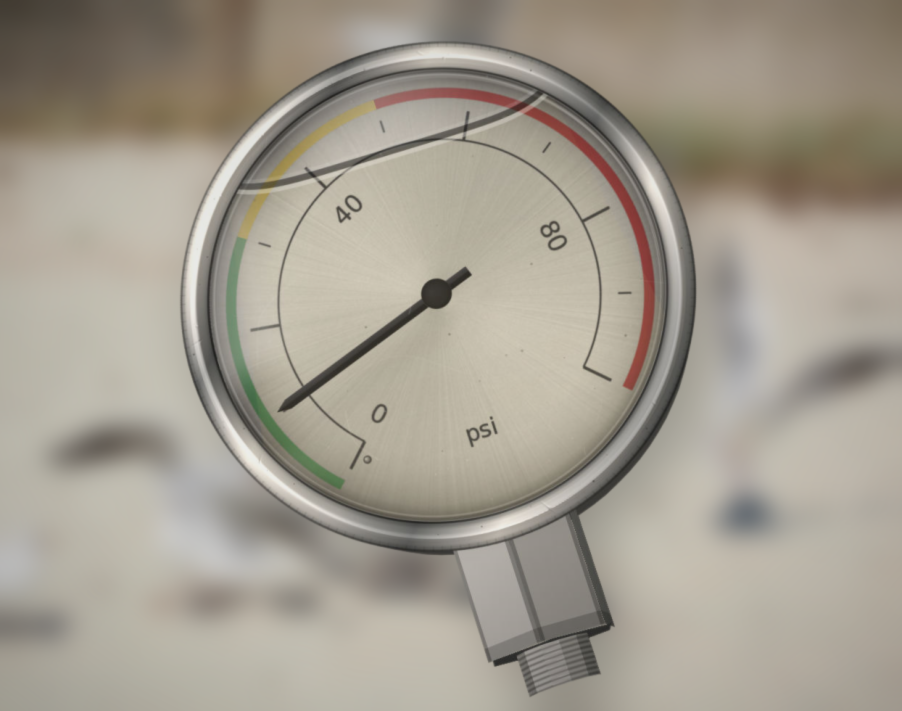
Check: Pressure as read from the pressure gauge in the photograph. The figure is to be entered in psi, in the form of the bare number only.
10
